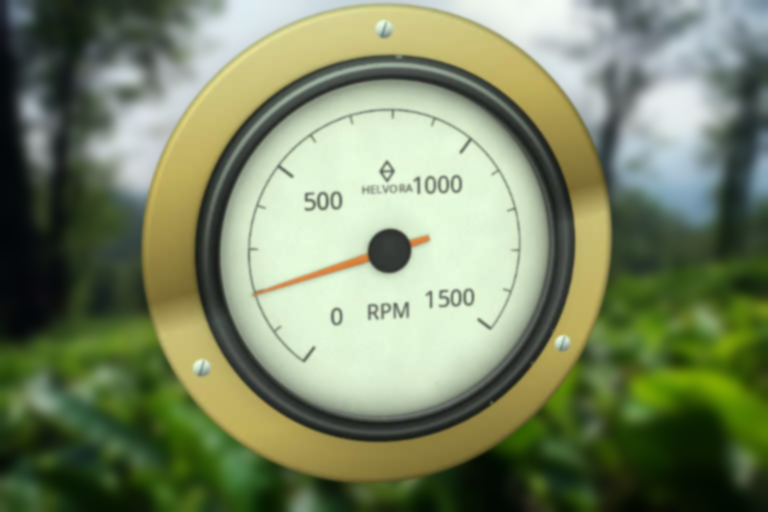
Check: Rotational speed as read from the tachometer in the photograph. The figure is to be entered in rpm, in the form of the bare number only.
200
